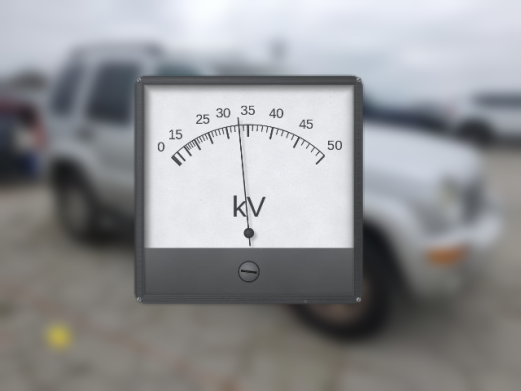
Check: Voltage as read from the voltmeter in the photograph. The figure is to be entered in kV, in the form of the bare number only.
33
